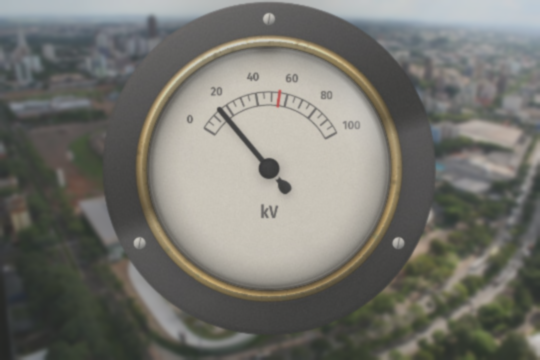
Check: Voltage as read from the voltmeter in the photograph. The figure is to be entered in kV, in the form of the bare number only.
15
